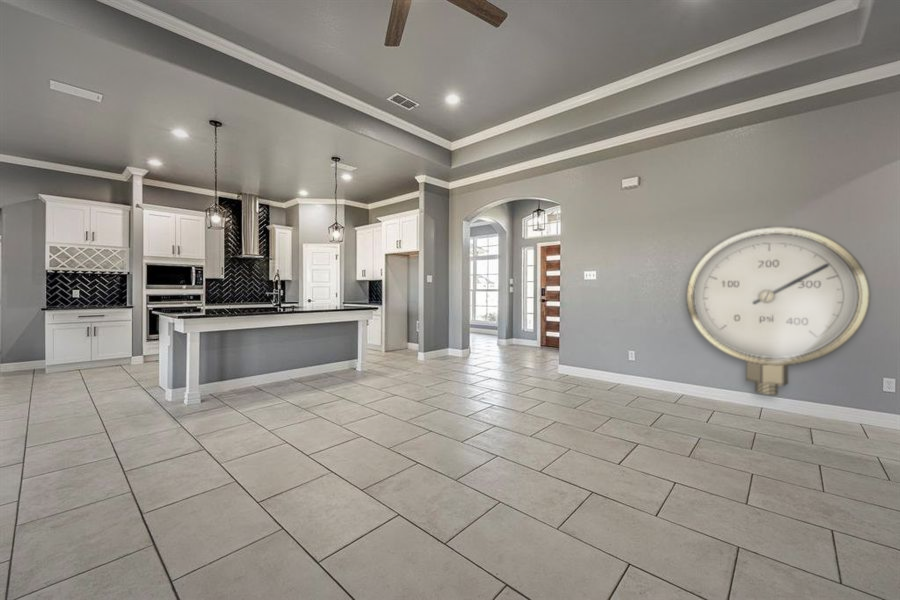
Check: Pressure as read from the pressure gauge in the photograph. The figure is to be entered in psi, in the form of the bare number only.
280
